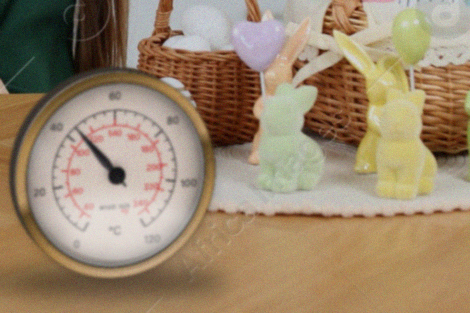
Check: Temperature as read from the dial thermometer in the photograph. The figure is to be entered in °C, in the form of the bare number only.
44
